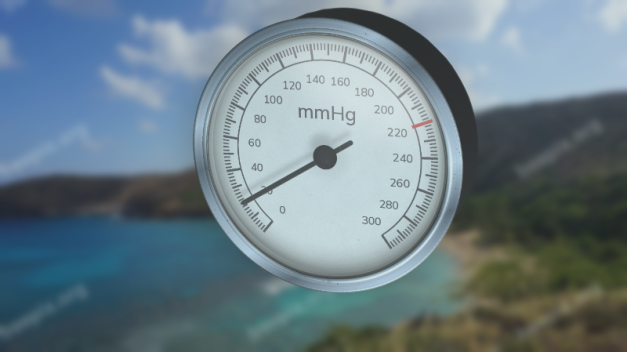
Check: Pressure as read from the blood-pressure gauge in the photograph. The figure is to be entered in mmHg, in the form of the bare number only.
20
